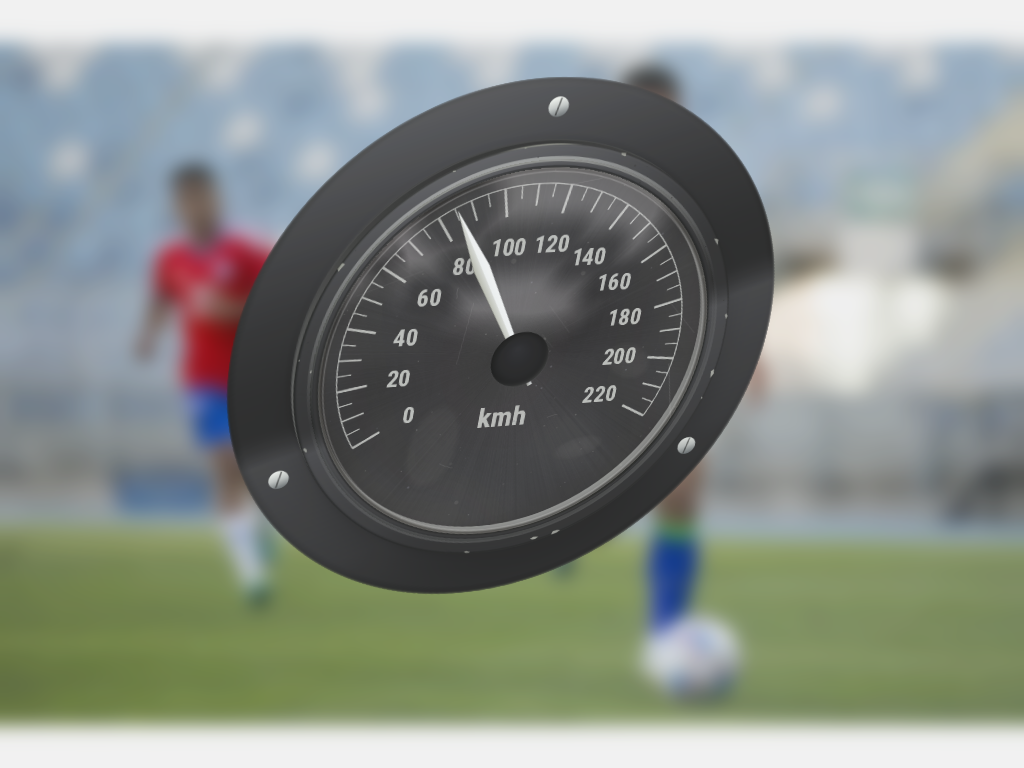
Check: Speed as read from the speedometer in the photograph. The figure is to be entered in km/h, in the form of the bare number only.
85
